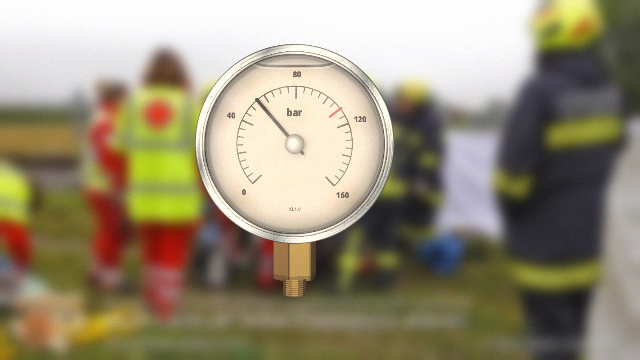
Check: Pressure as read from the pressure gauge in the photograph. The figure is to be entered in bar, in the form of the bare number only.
55
